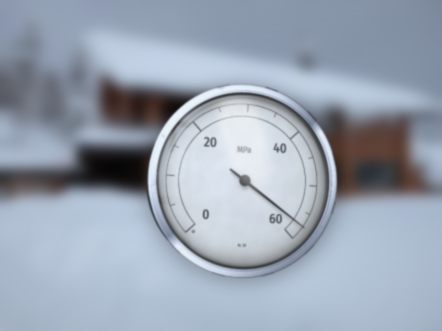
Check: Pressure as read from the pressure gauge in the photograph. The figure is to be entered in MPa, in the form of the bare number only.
57.5
